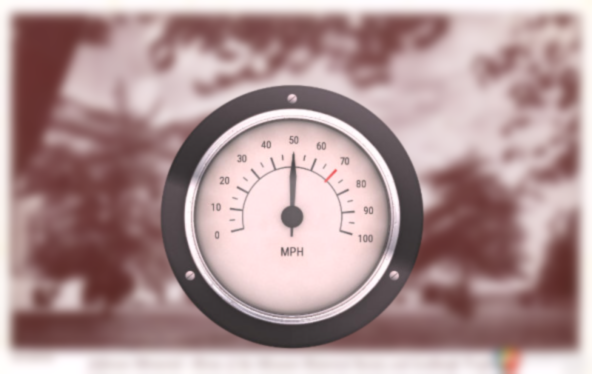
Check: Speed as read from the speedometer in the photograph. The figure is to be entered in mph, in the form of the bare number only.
50
